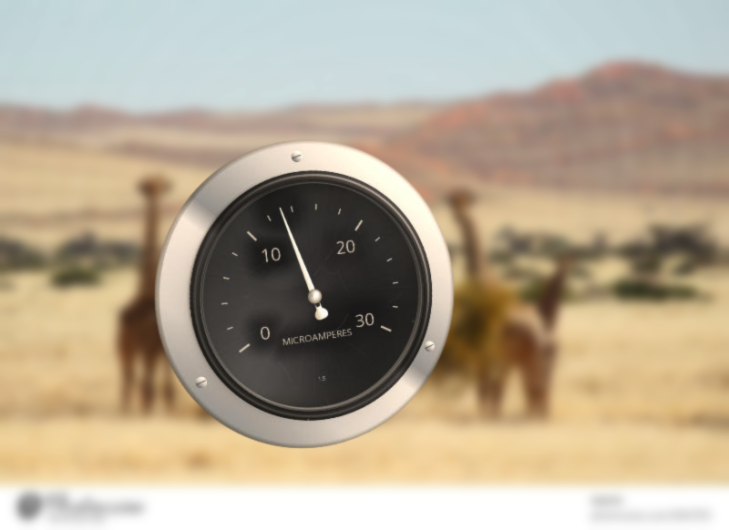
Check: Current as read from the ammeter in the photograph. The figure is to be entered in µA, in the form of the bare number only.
13
